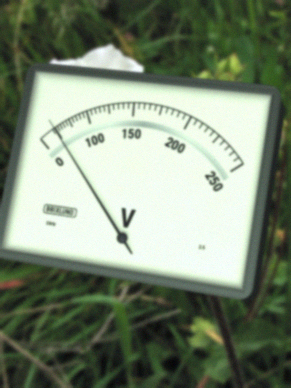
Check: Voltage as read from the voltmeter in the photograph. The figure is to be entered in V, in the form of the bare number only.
50
